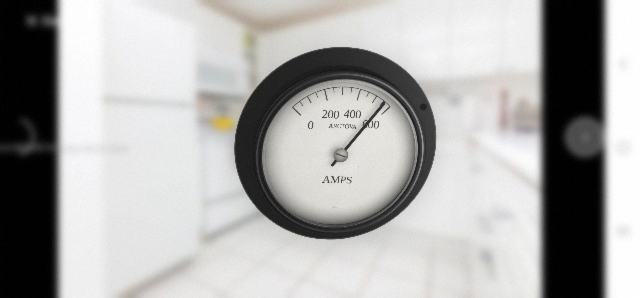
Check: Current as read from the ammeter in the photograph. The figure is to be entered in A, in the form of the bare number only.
550
